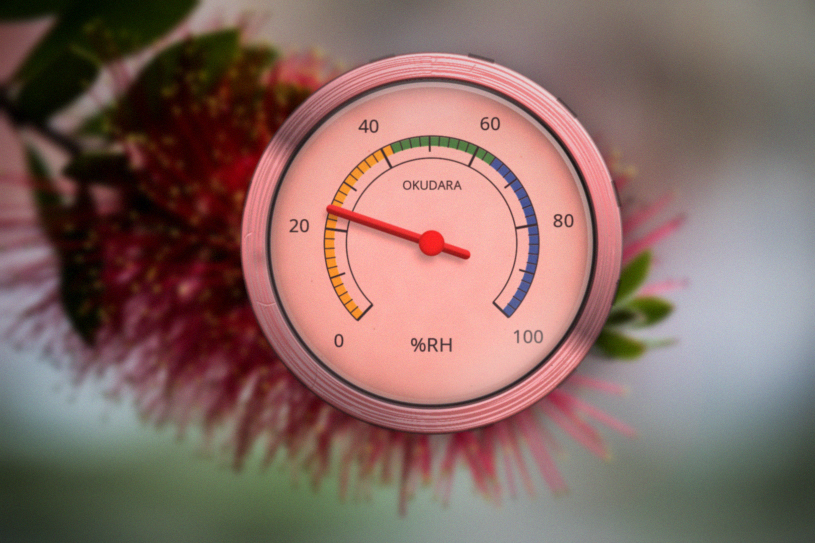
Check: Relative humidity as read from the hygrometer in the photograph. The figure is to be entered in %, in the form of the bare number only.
24
